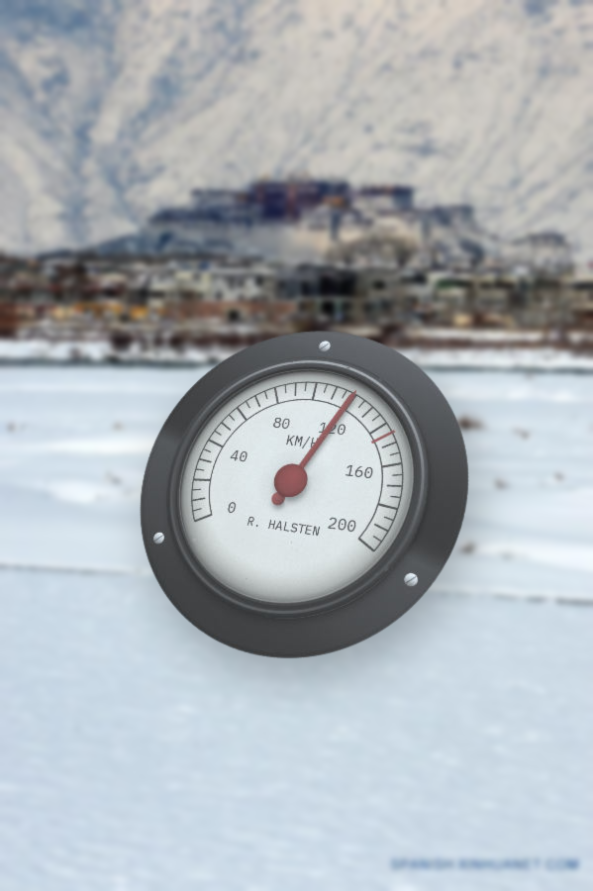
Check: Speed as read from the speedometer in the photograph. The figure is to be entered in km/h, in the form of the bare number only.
120
